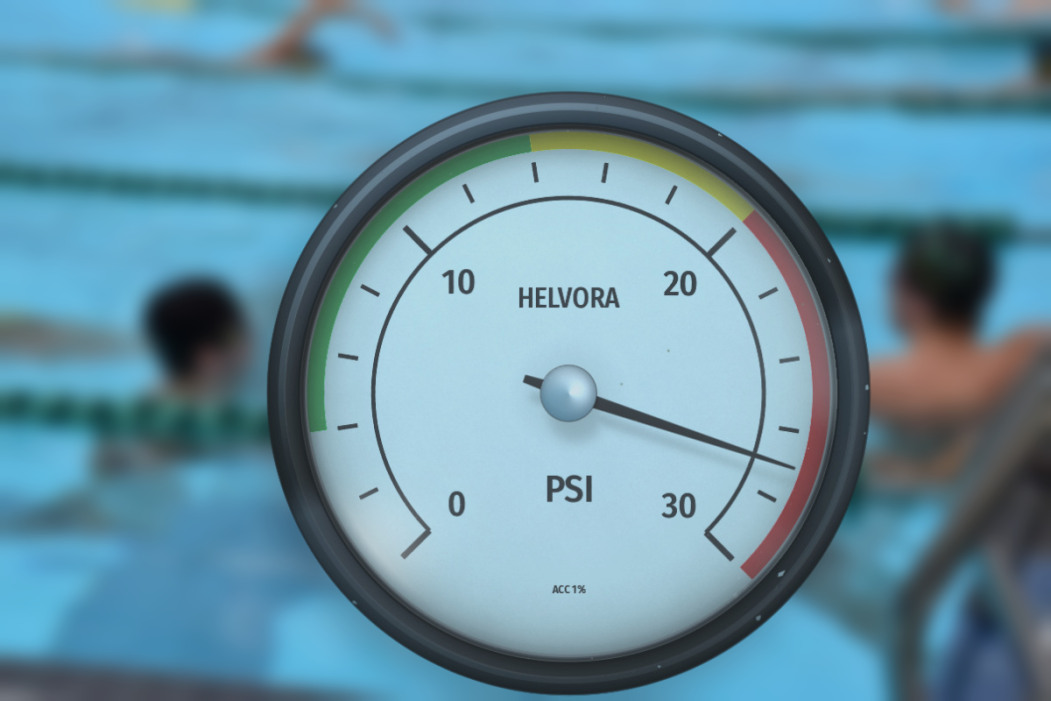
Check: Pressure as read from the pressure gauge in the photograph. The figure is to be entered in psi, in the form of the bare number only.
27
